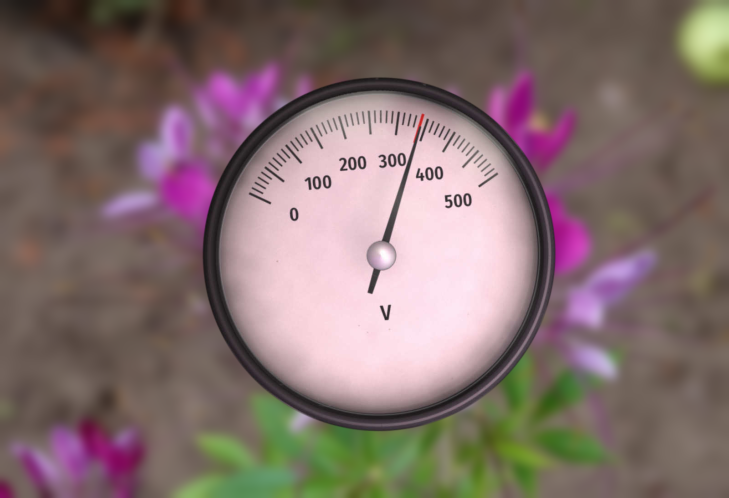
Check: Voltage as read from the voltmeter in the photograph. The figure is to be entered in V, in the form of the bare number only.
340
